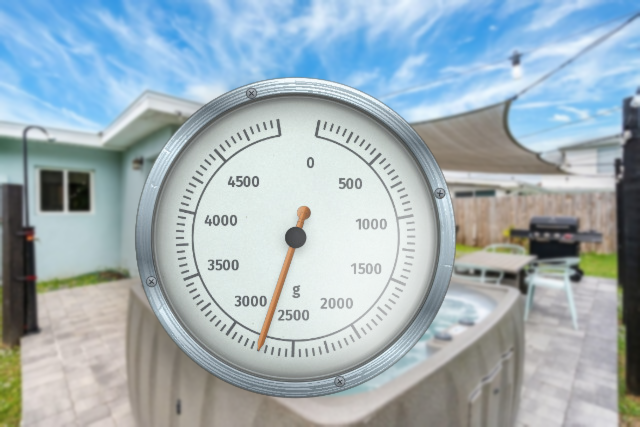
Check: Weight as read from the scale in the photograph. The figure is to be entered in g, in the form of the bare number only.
2750
